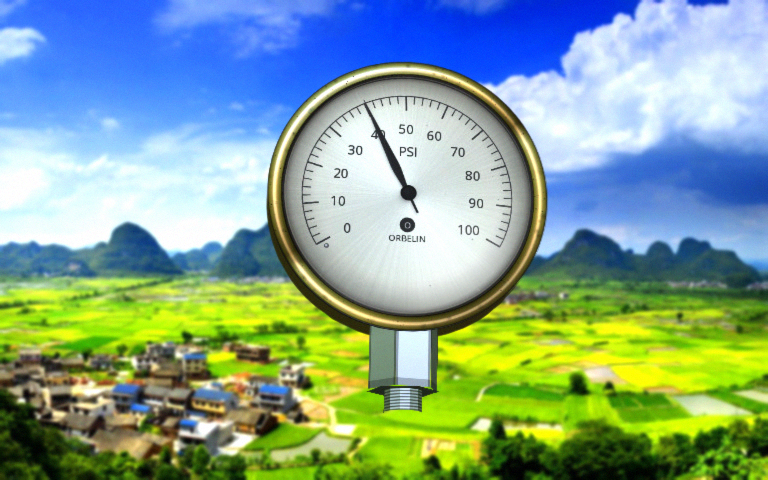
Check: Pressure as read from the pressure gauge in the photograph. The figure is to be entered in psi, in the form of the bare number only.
40
